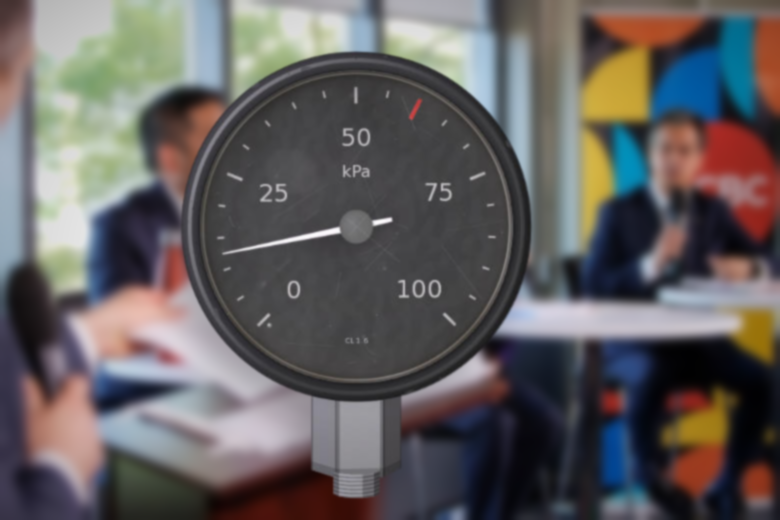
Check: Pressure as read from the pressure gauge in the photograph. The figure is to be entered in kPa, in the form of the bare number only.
12.5
